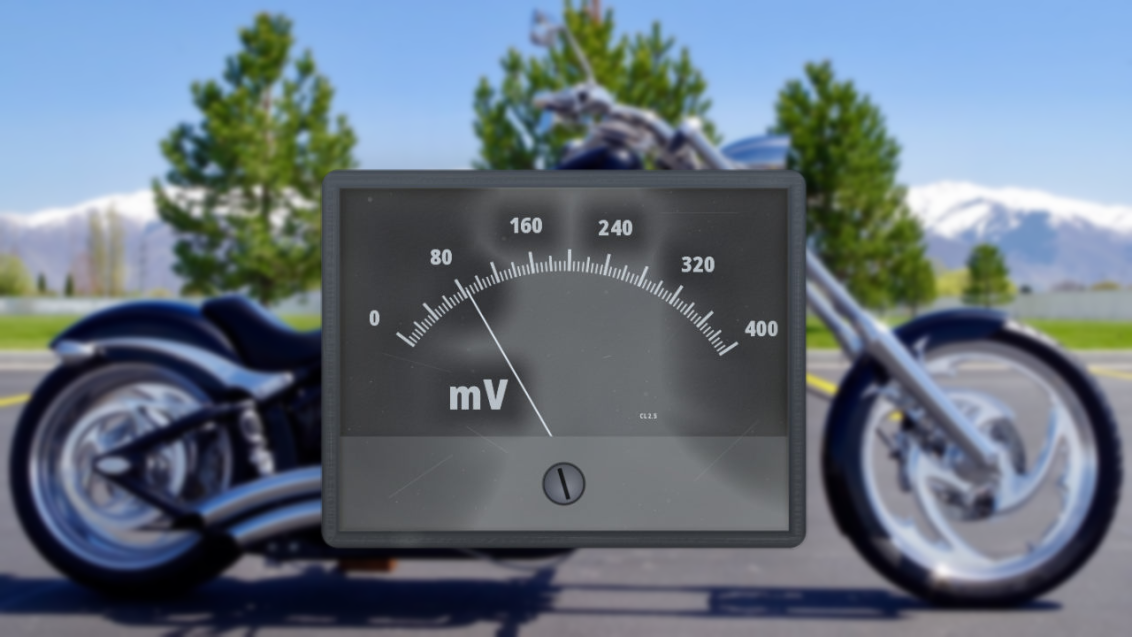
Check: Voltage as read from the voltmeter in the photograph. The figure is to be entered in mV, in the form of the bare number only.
85
